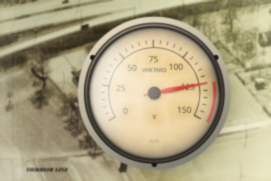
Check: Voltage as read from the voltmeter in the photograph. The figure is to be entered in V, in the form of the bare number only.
125
